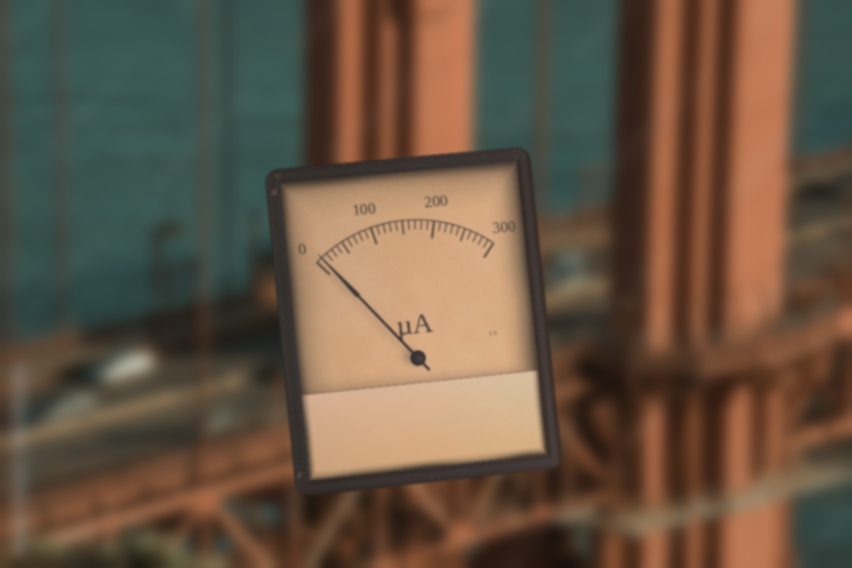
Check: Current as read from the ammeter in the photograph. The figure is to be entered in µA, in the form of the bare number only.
10
